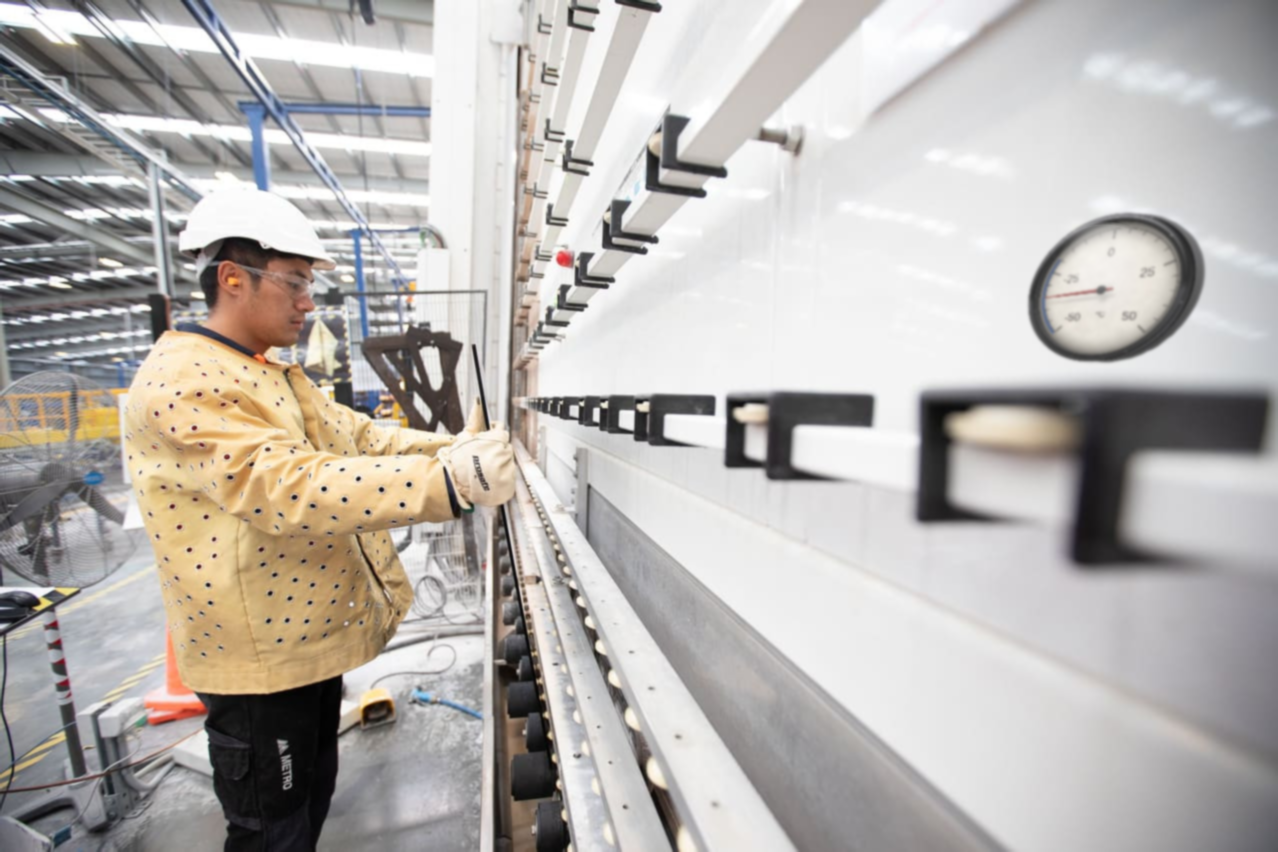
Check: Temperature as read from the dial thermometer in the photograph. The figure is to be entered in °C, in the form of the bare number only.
-35
